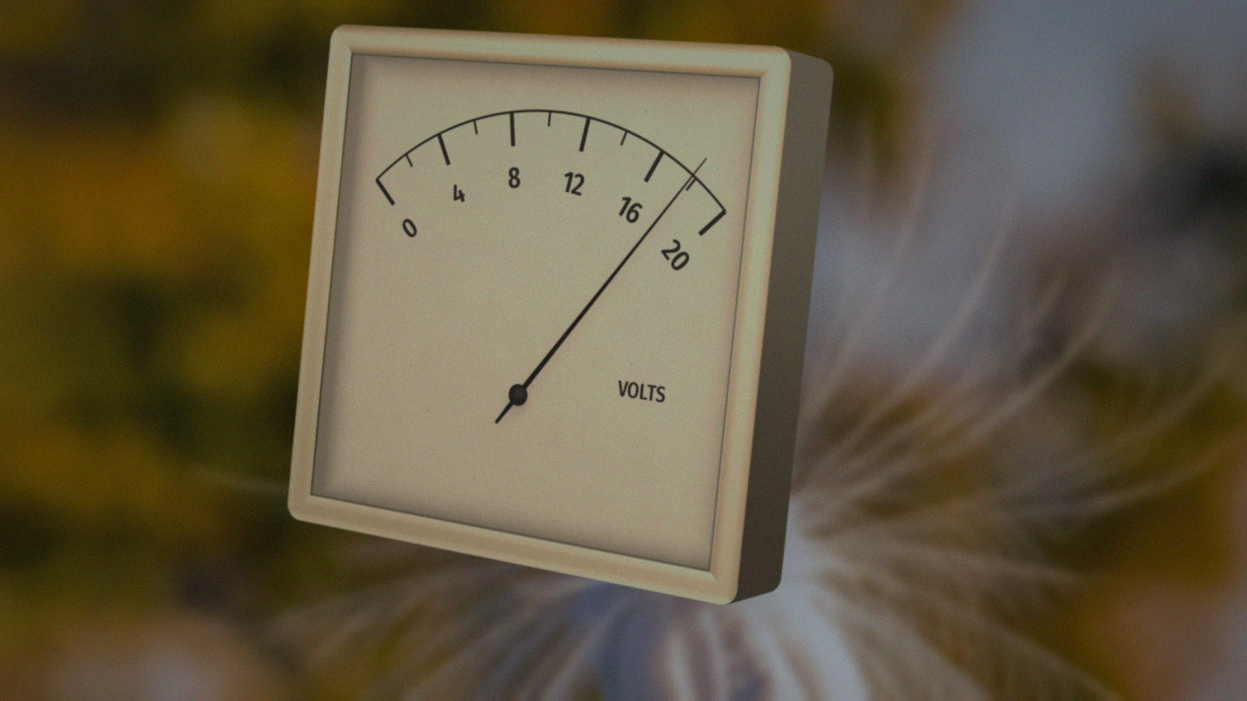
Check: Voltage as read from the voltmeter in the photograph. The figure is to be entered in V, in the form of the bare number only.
18
